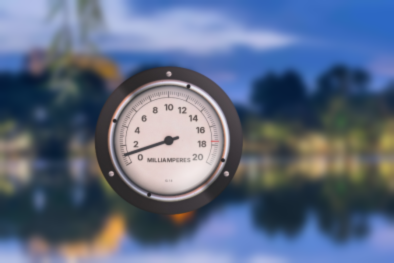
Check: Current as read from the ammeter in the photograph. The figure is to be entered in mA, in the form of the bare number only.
1
